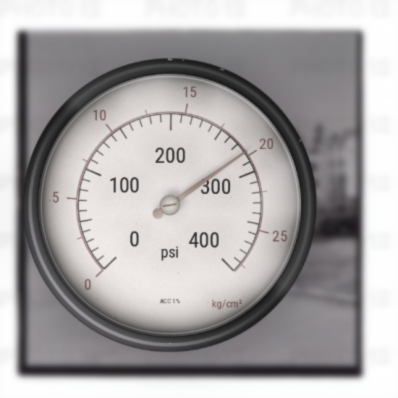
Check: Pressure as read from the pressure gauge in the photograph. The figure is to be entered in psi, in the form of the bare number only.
280
